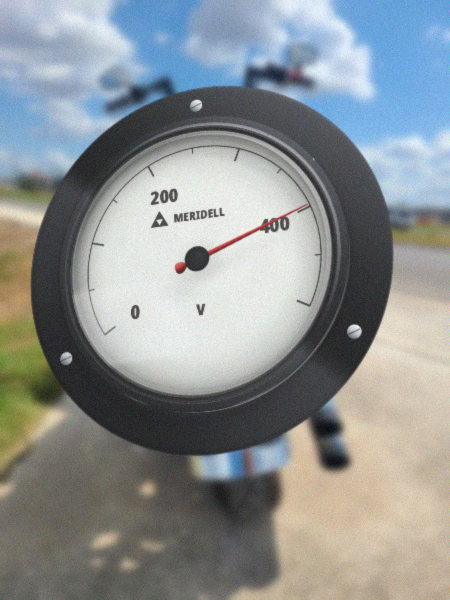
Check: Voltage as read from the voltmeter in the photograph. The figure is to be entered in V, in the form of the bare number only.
400
